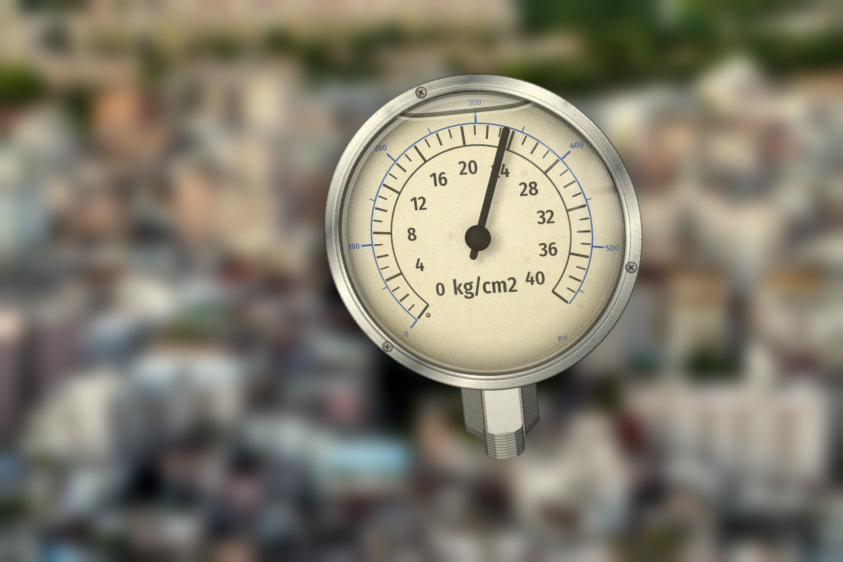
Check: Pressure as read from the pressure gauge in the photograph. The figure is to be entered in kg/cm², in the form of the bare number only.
23.5
